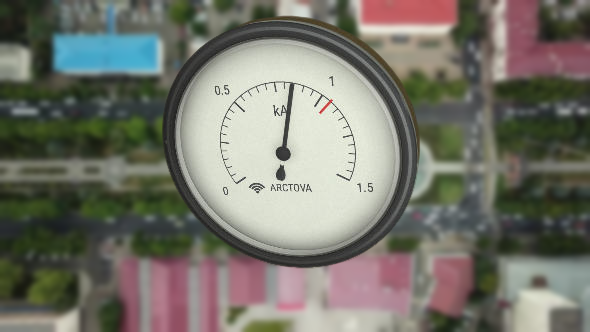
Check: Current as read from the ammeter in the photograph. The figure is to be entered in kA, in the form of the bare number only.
0.85
